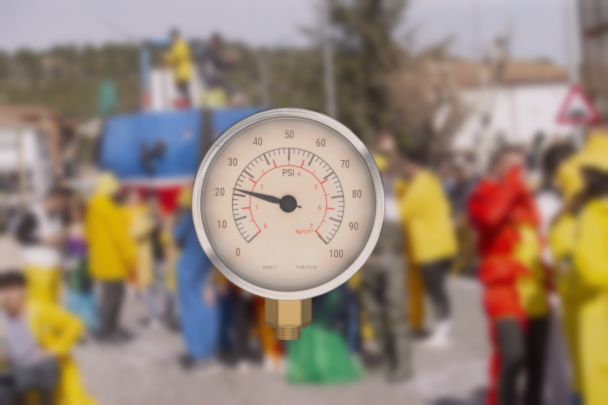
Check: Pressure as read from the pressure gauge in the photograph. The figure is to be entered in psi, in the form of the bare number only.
22
